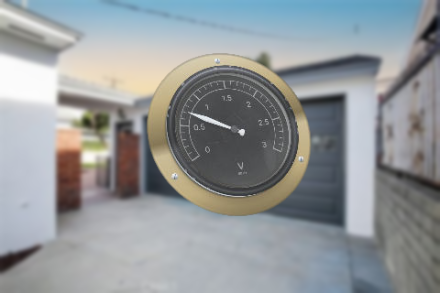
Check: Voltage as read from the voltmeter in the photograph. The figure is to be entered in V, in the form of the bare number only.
0.7
